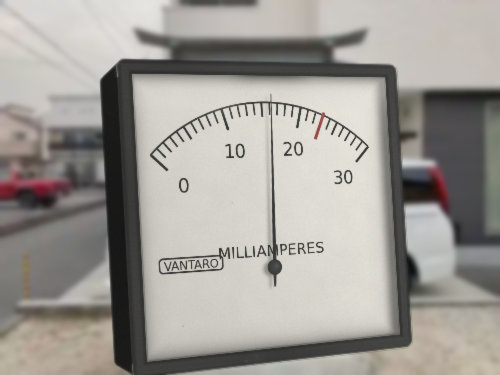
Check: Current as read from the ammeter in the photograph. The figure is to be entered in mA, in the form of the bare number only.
16
